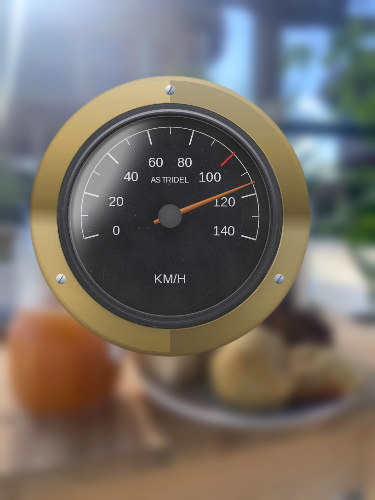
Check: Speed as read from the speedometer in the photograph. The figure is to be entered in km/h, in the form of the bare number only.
115
